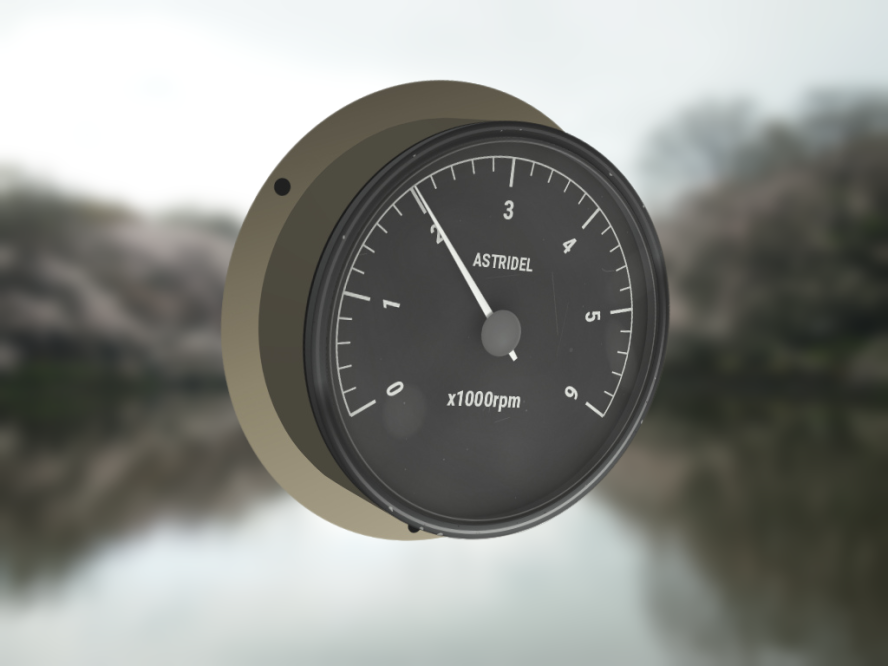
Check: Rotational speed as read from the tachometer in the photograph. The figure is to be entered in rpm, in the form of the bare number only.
2000
